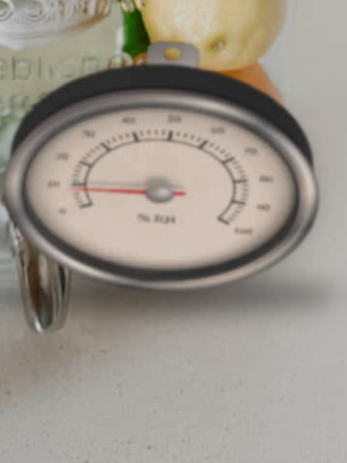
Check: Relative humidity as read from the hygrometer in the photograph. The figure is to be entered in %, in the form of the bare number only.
10
